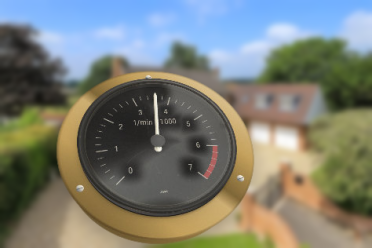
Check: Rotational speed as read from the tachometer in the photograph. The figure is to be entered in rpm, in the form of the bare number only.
3600
